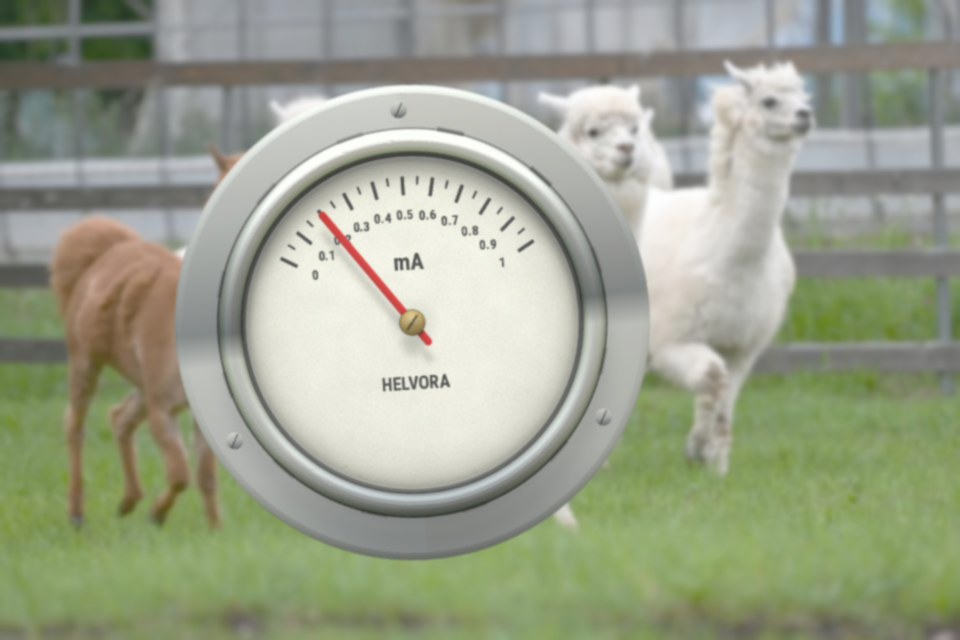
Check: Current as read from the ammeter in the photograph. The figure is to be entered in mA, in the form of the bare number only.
0.2
